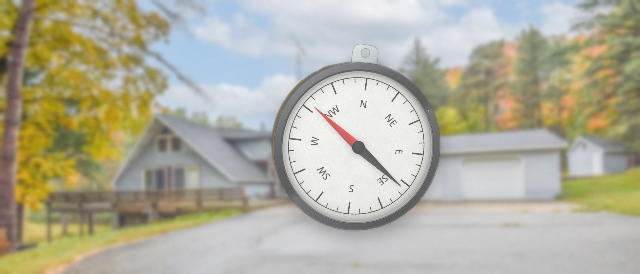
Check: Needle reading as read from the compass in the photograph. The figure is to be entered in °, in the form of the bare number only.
305
